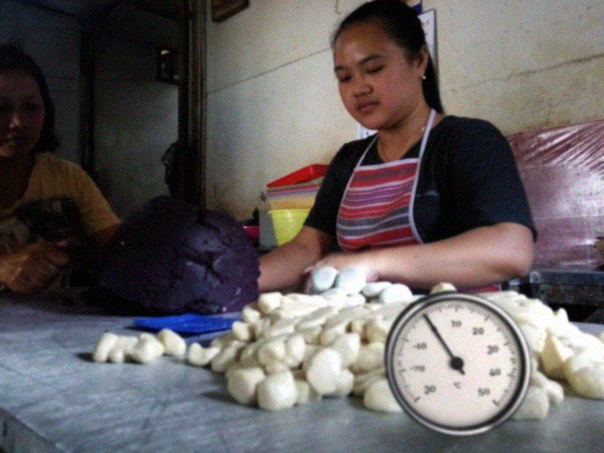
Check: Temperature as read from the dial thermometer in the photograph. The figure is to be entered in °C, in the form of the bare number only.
0
